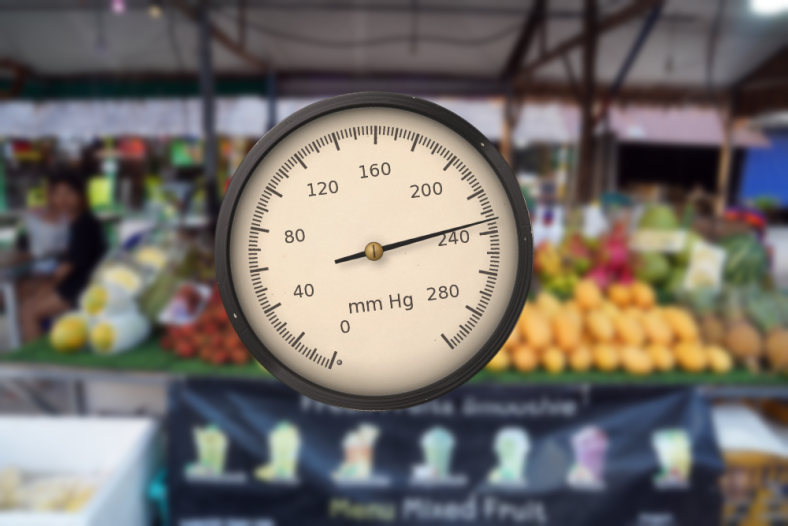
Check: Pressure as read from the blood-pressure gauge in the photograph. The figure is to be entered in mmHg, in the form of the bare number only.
234
